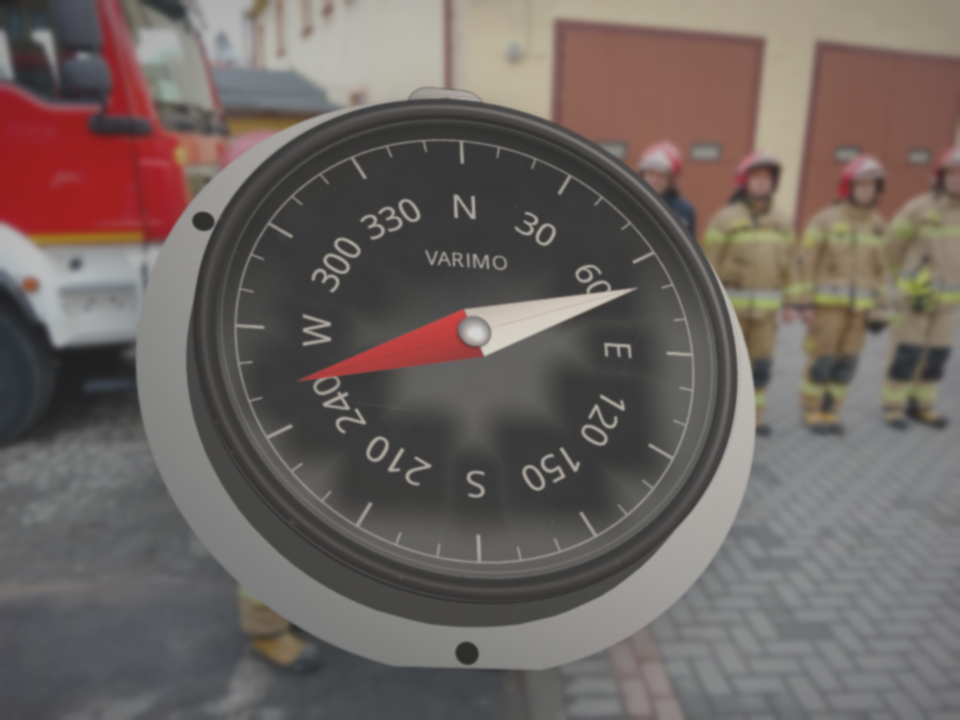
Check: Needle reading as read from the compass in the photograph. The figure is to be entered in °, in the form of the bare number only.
250
